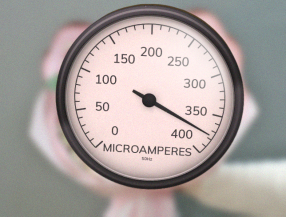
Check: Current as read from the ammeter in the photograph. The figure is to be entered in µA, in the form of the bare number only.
375
